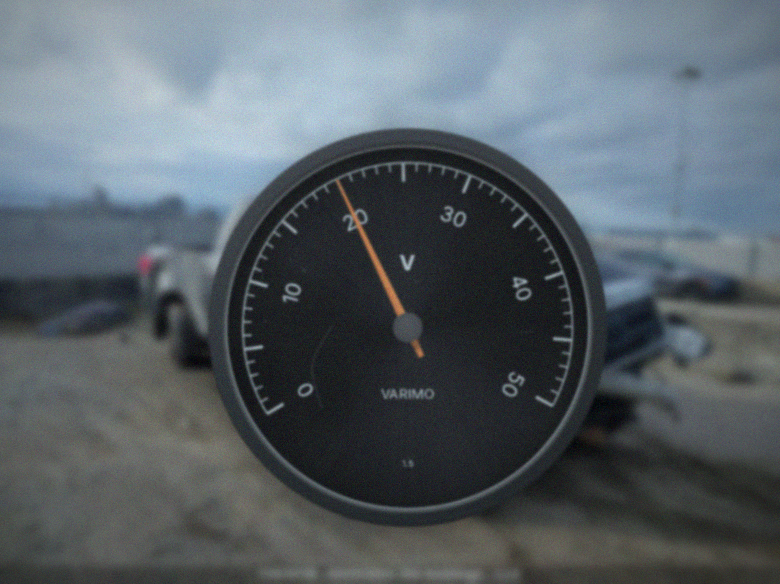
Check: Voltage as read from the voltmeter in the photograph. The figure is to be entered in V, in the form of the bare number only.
20
